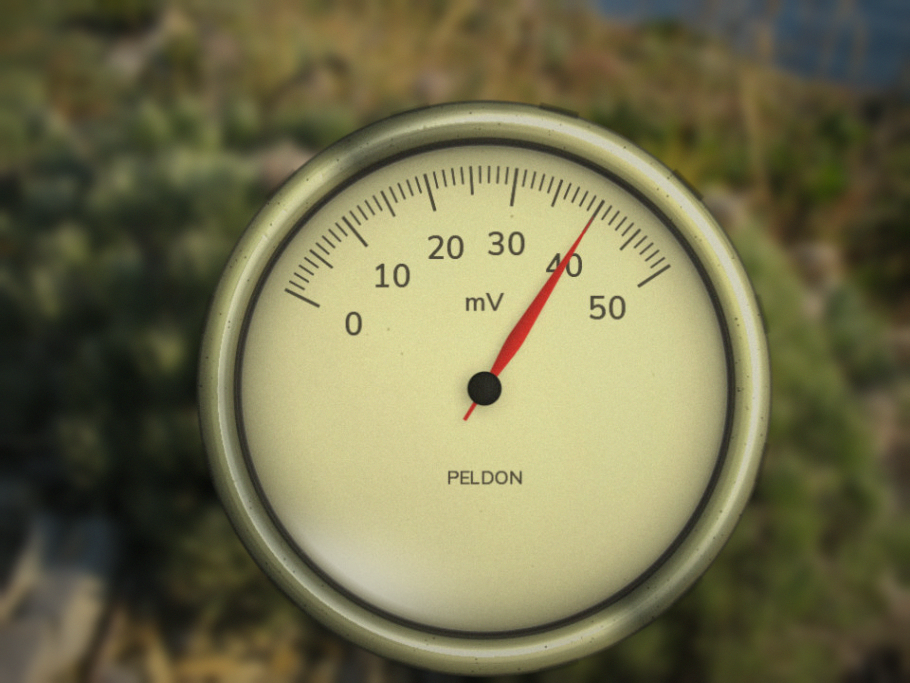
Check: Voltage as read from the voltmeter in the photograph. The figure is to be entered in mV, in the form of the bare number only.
40
